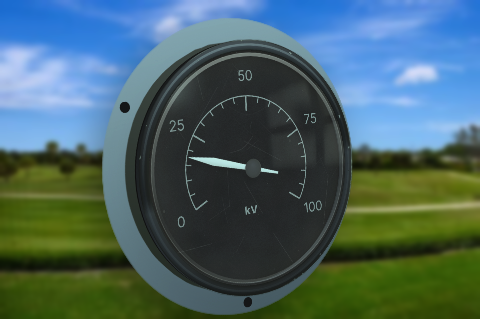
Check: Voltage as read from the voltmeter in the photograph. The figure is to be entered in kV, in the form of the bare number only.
17.5
